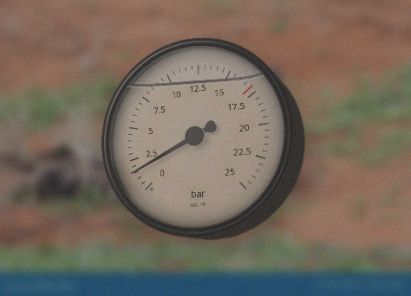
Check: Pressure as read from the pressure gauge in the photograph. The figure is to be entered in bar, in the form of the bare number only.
1.5
